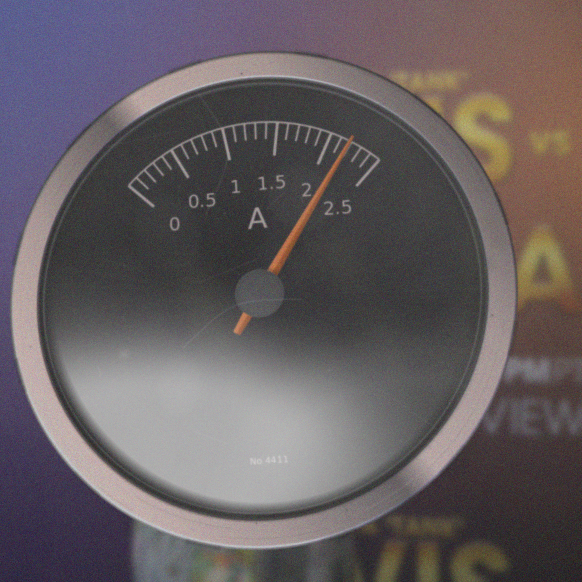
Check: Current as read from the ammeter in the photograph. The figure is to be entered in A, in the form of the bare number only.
2.2
